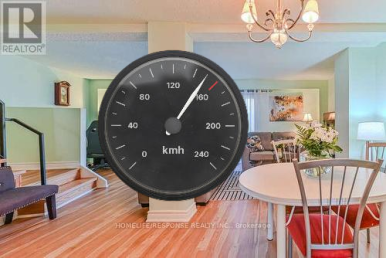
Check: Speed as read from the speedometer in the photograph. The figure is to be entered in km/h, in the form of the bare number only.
150
